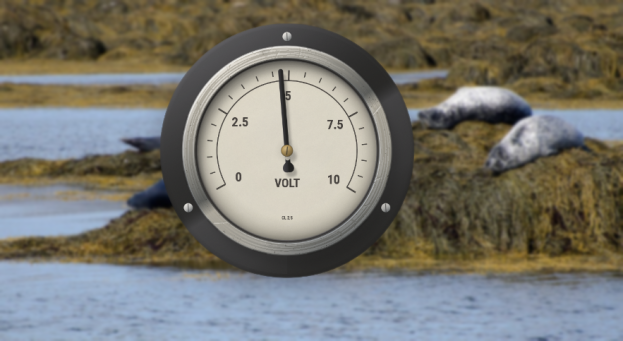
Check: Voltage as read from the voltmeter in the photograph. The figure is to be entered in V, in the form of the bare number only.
4.75
